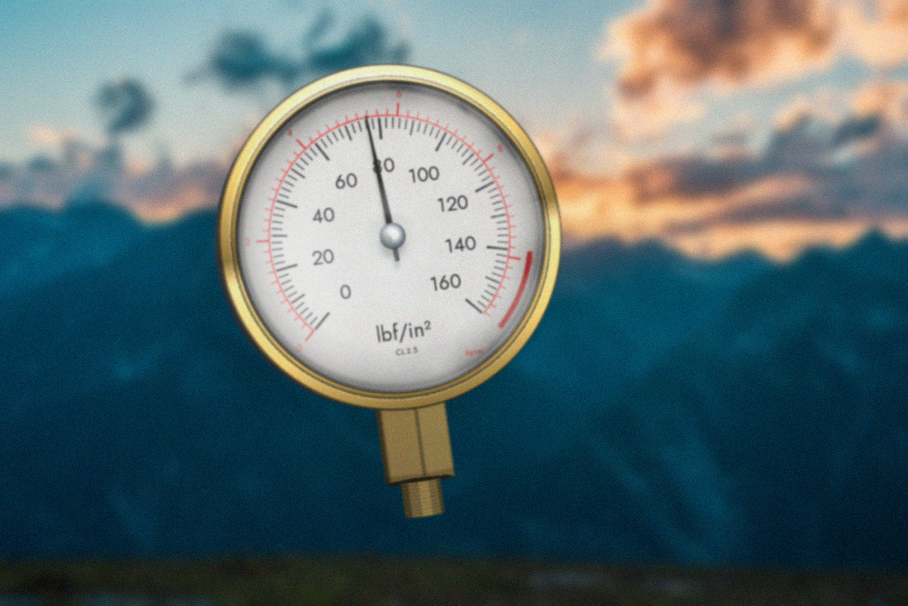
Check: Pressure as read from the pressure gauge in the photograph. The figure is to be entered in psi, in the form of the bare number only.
76
